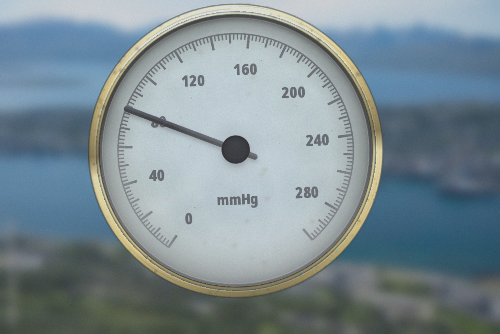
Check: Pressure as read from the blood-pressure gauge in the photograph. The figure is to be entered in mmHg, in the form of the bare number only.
80
